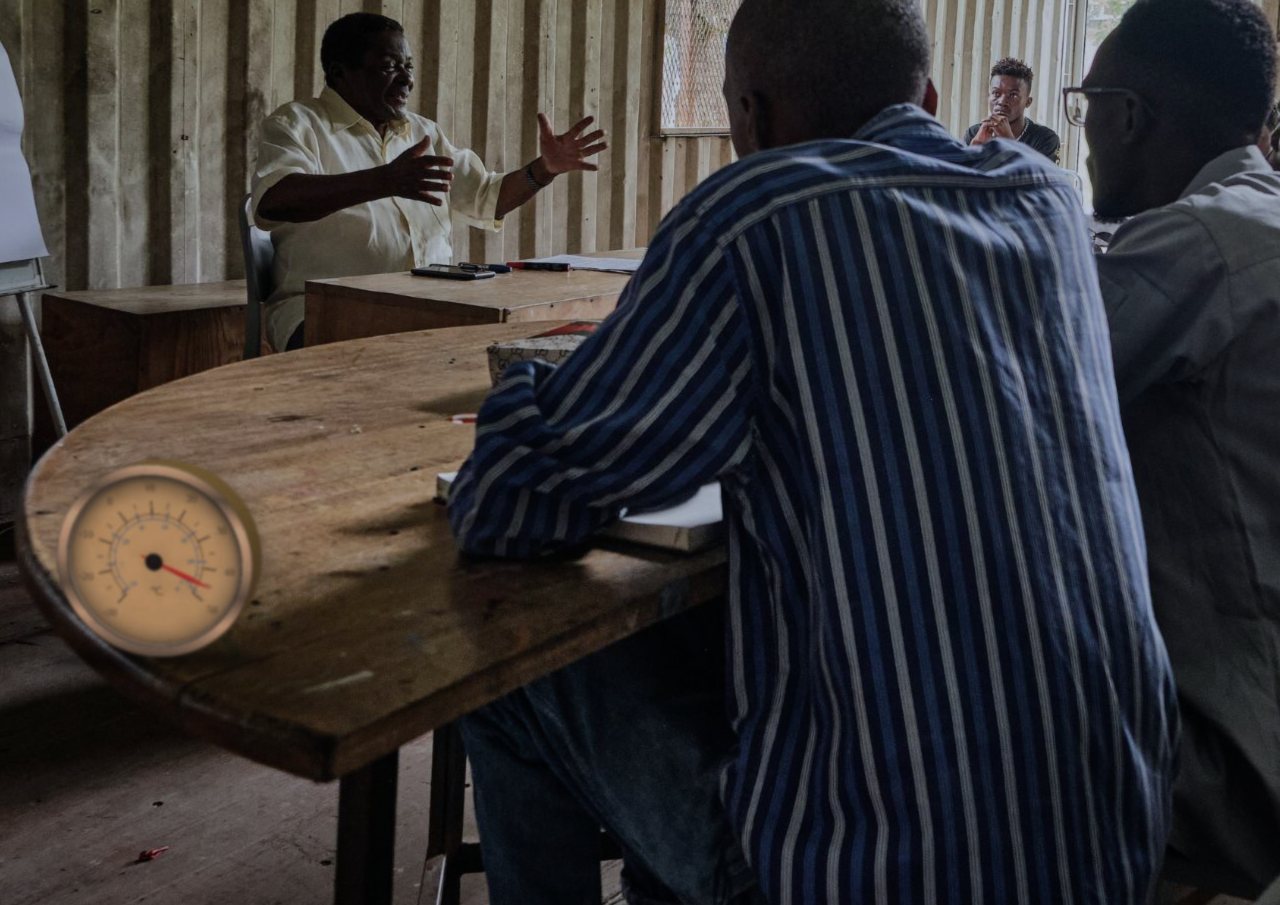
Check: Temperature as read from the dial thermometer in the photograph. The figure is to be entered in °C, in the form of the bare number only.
45
